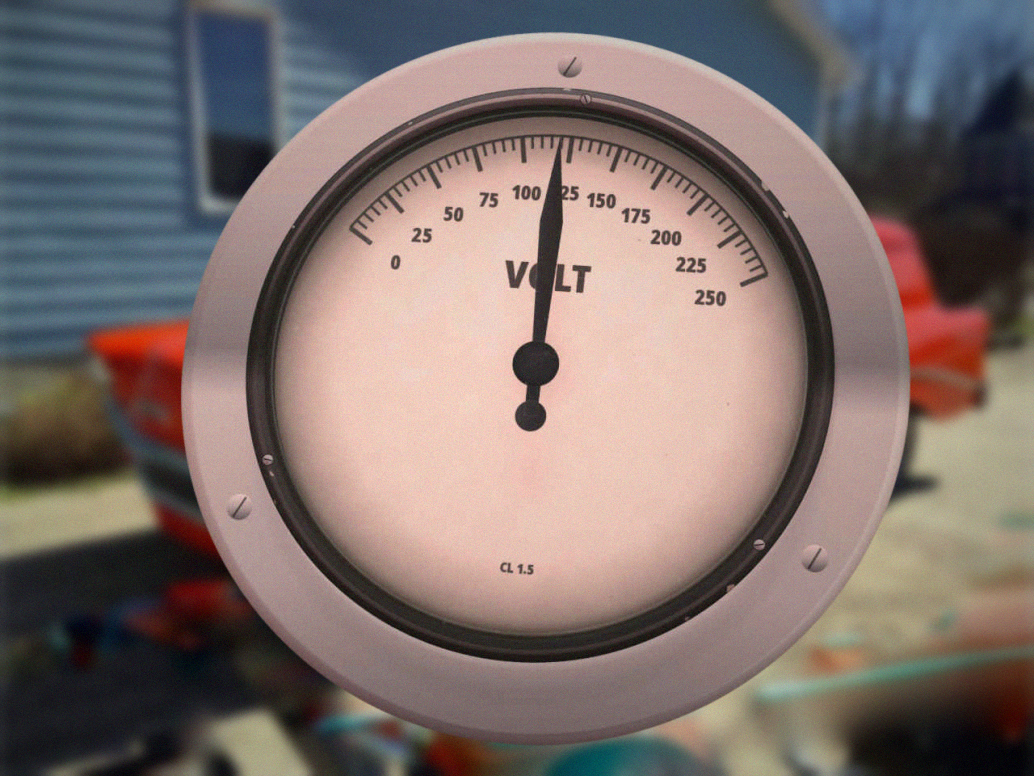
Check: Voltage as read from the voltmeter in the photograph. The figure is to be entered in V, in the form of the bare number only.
120
